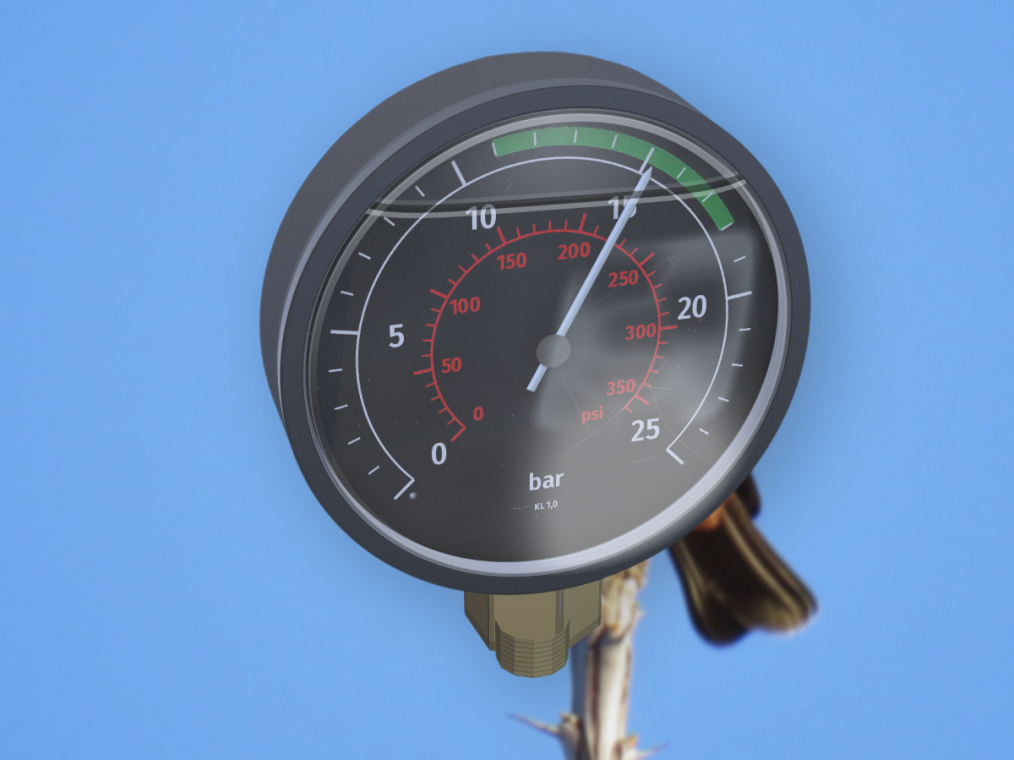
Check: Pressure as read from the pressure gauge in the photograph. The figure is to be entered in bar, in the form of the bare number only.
15
